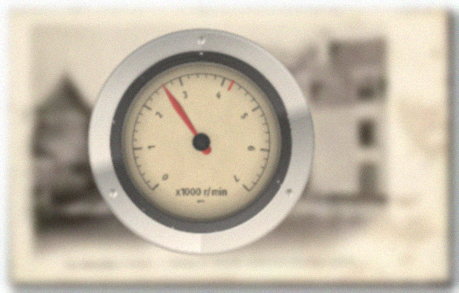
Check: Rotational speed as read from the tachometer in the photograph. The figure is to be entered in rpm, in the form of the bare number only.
2600
